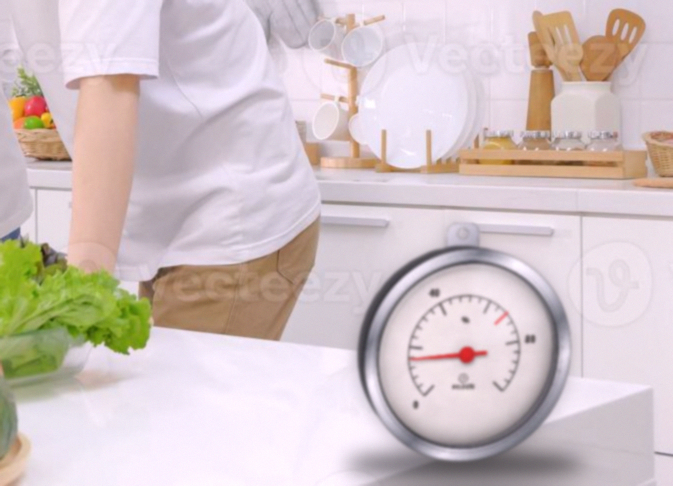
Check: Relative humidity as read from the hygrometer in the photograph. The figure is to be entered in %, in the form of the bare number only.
16
